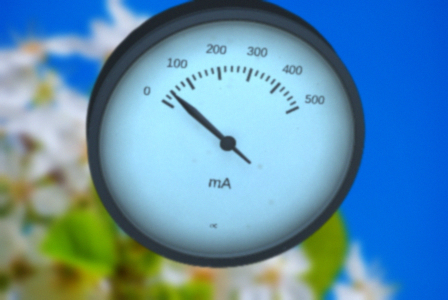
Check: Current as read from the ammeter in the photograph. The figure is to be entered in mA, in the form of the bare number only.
40
